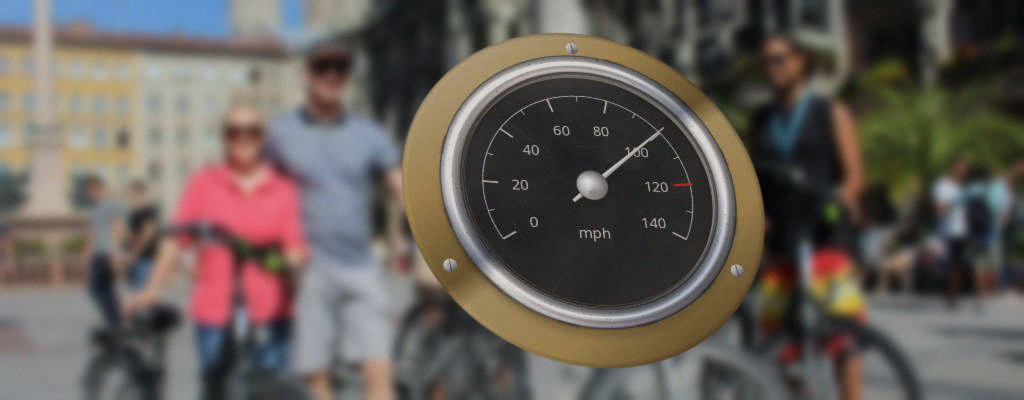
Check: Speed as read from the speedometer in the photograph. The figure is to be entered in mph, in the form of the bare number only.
100
